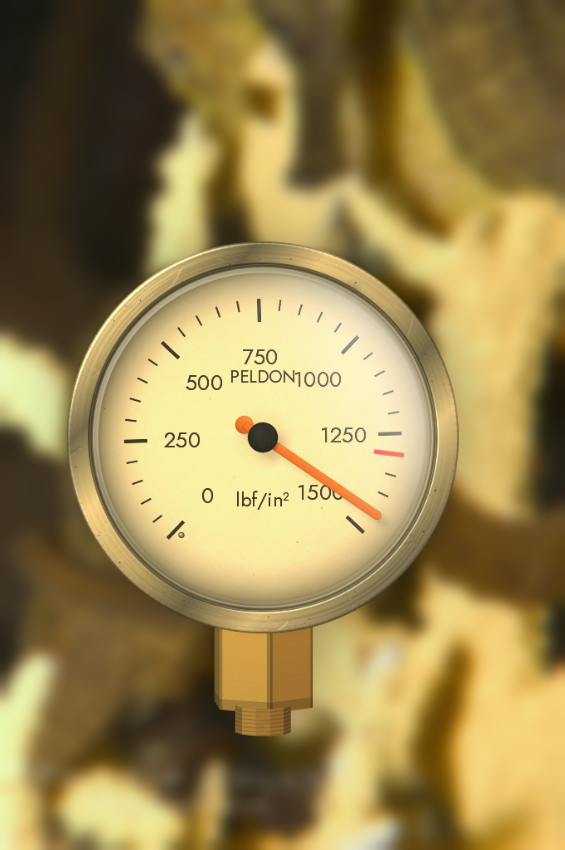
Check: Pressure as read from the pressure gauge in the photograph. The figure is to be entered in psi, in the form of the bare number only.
1450
